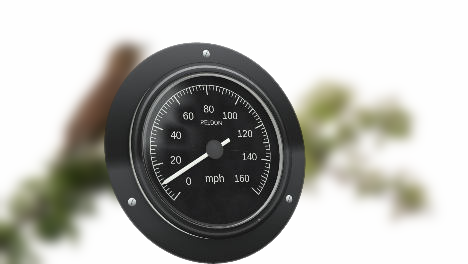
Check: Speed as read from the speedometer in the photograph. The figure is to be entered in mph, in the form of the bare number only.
10
